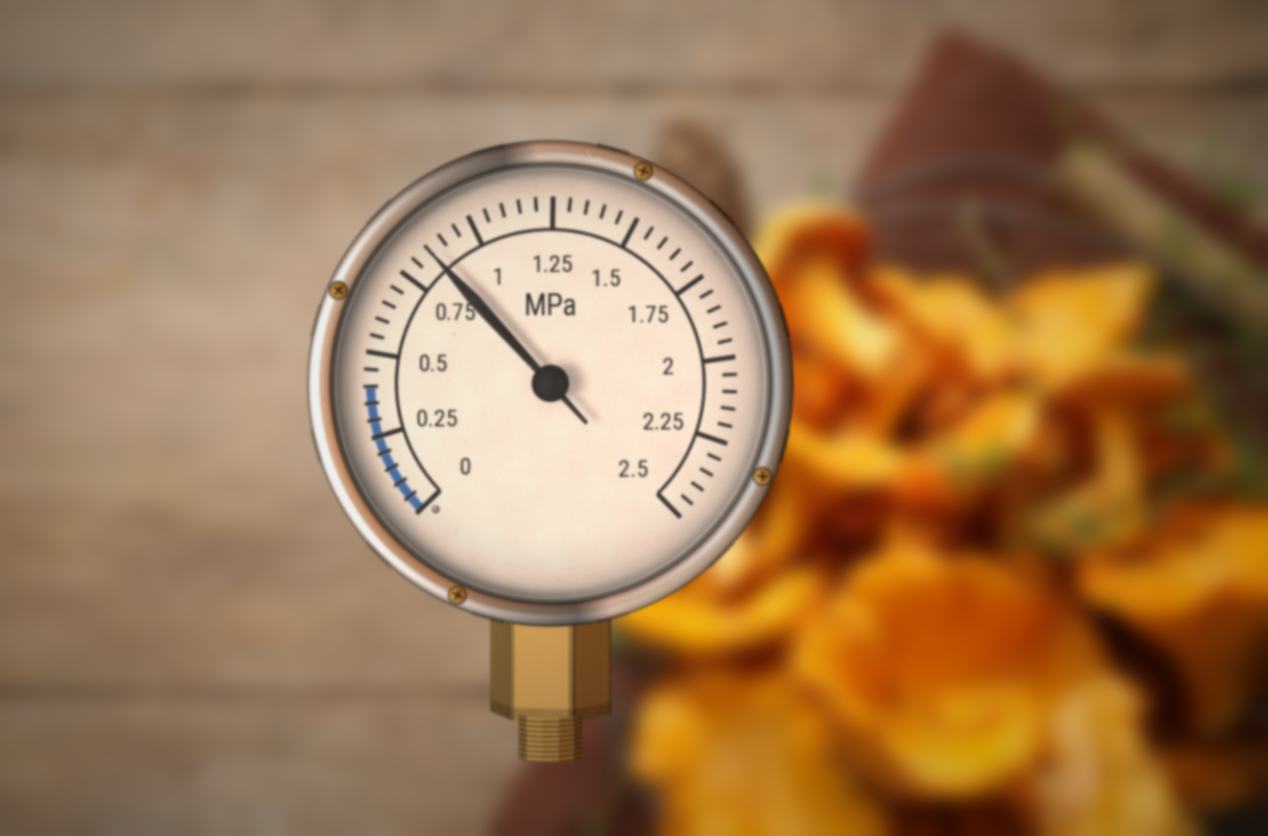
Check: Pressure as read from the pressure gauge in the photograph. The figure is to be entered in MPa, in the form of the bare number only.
0.85
